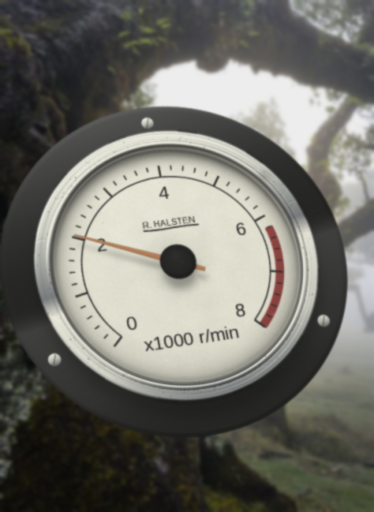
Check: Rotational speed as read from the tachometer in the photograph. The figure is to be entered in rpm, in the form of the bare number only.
2000
